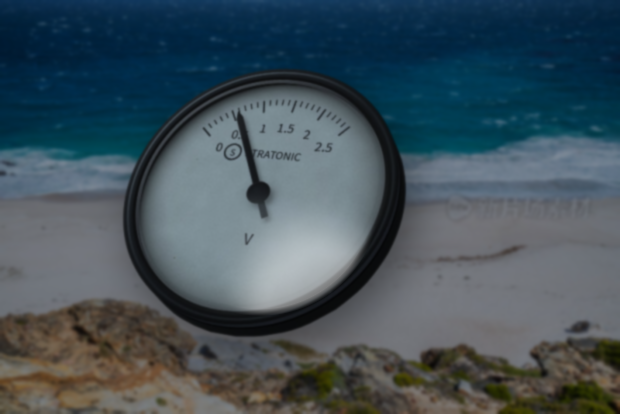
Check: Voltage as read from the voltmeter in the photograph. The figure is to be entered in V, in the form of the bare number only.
0.6
